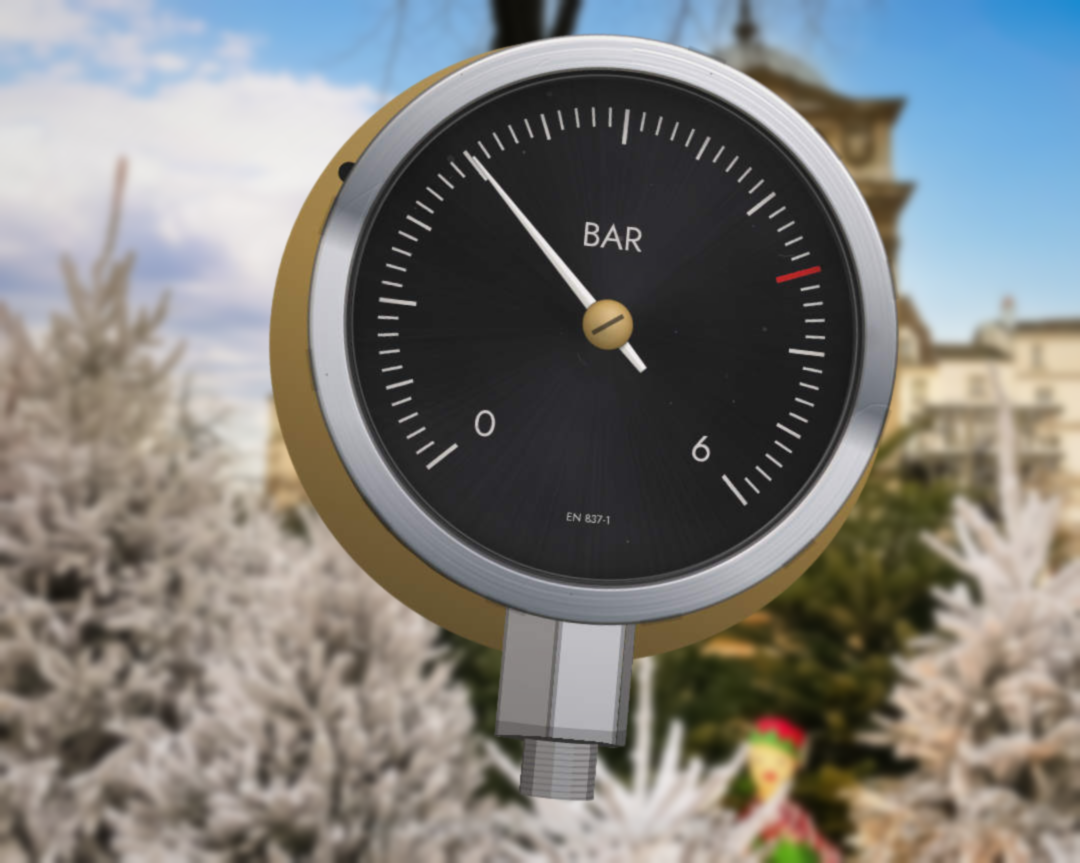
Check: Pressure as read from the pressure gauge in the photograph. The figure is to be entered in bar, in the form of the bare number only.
2
